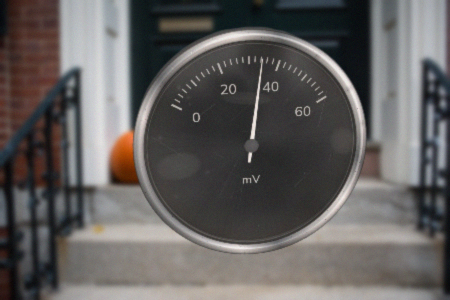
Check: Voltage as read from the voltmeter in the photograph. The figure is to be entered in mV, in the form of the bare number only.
34
